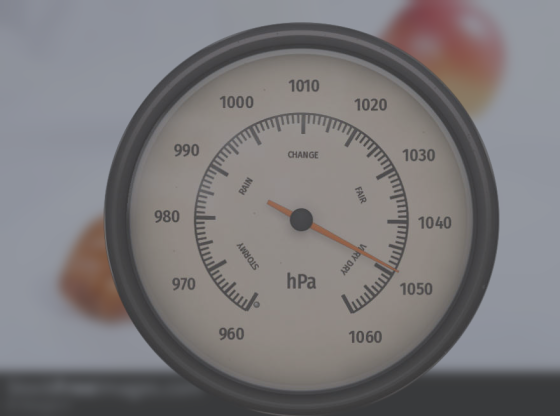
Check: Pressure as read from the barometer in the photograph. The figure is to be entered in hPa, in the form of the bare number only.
1049
